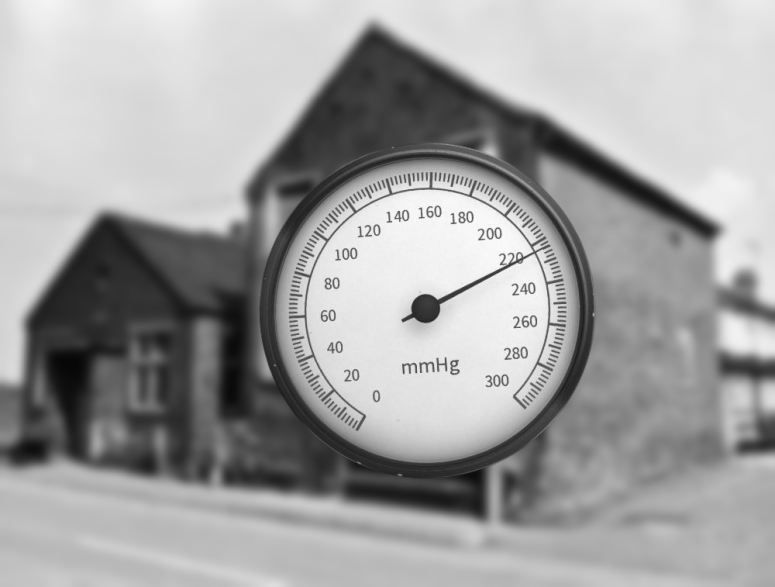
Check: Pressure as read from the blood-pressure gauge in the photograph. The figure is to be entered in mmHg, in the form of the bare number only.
224
